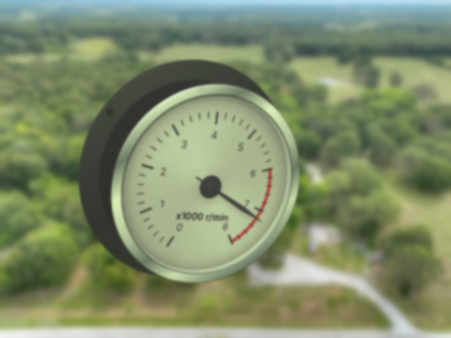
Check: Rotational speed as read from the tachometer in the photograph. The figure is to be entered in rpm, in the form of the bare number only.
7200
